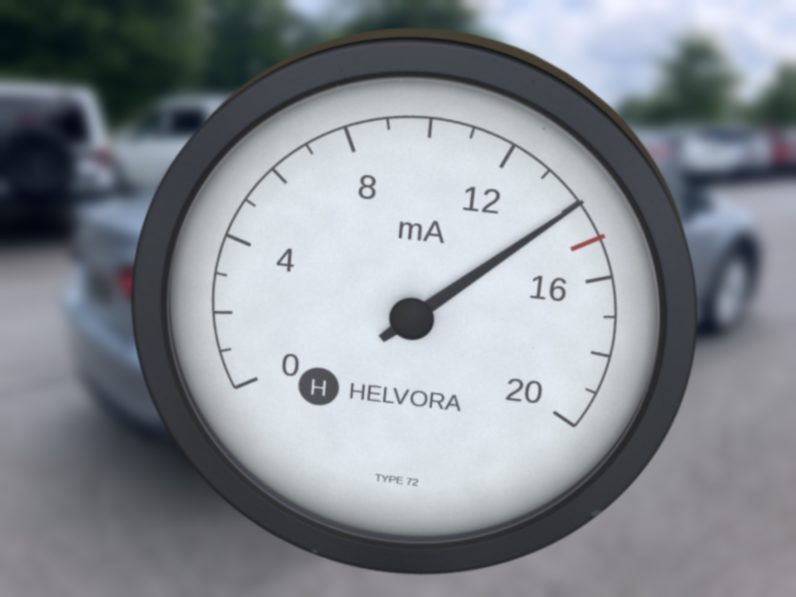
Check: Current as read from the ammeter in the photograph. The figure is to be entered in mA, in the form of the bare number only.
14
